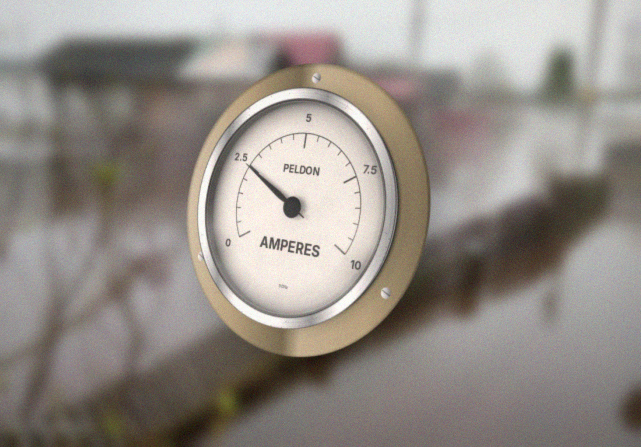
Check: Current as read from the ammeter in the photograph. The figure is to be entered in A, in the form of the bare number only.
2.5
